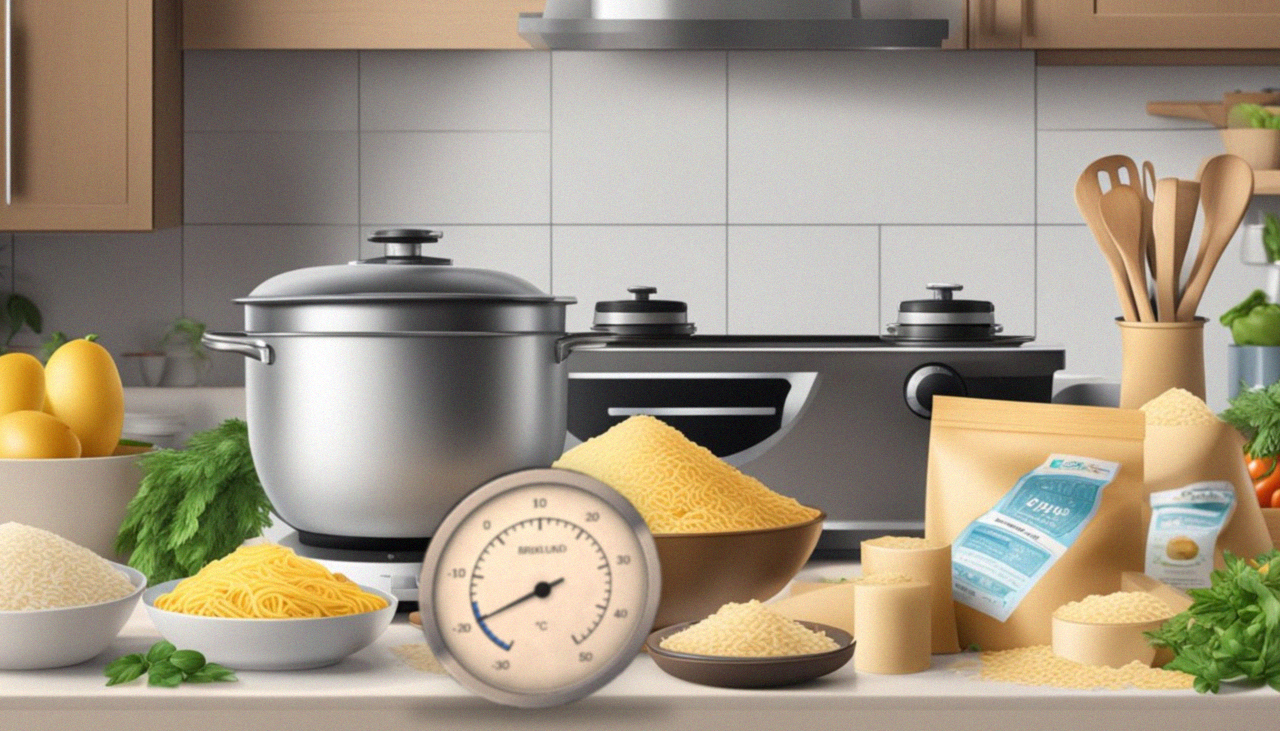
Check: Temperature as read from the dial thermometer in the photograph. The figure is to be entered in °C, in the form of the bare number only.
-20
